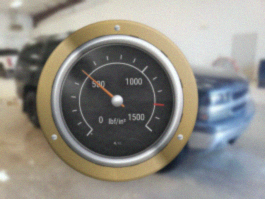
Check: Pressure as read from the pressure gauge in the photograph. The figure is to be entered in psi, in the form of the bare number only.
500
